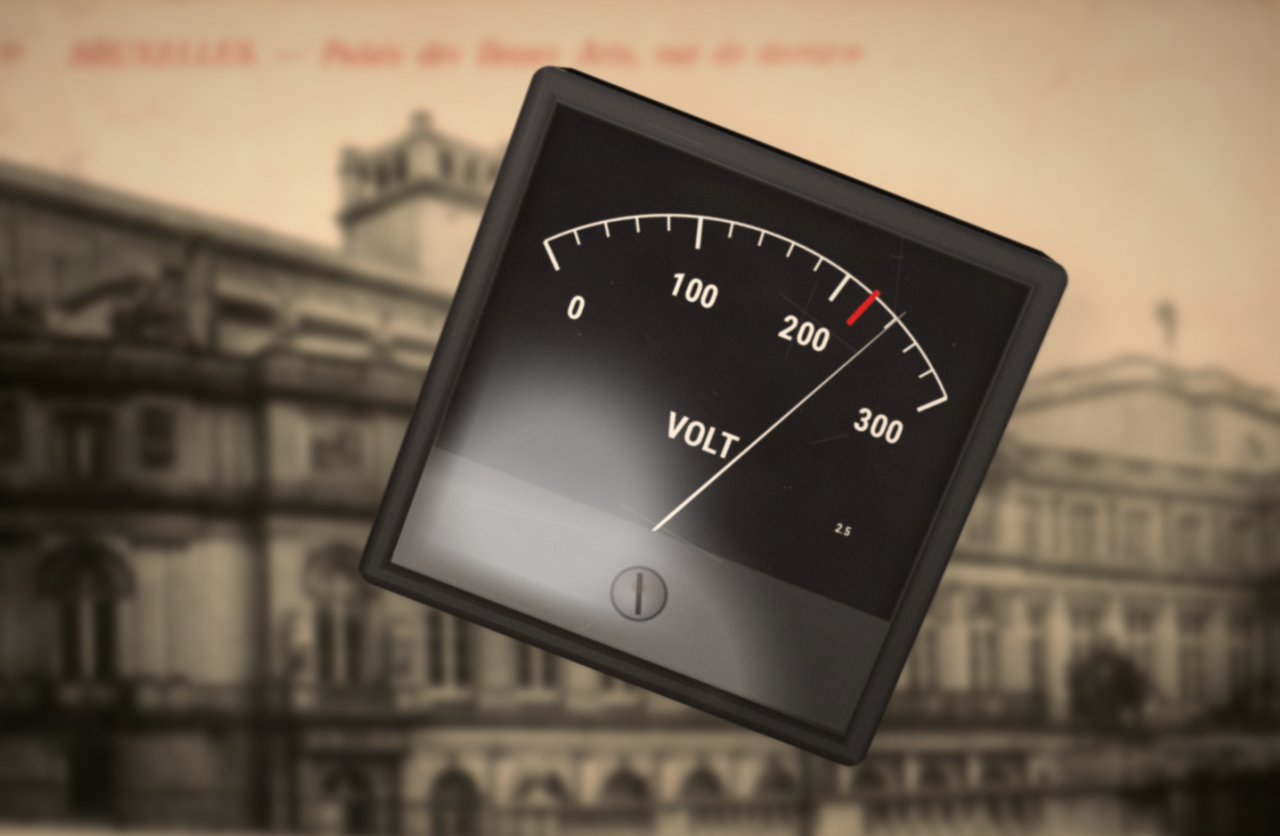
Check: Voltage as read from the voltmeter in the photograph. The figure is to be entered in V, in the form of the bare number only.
240
